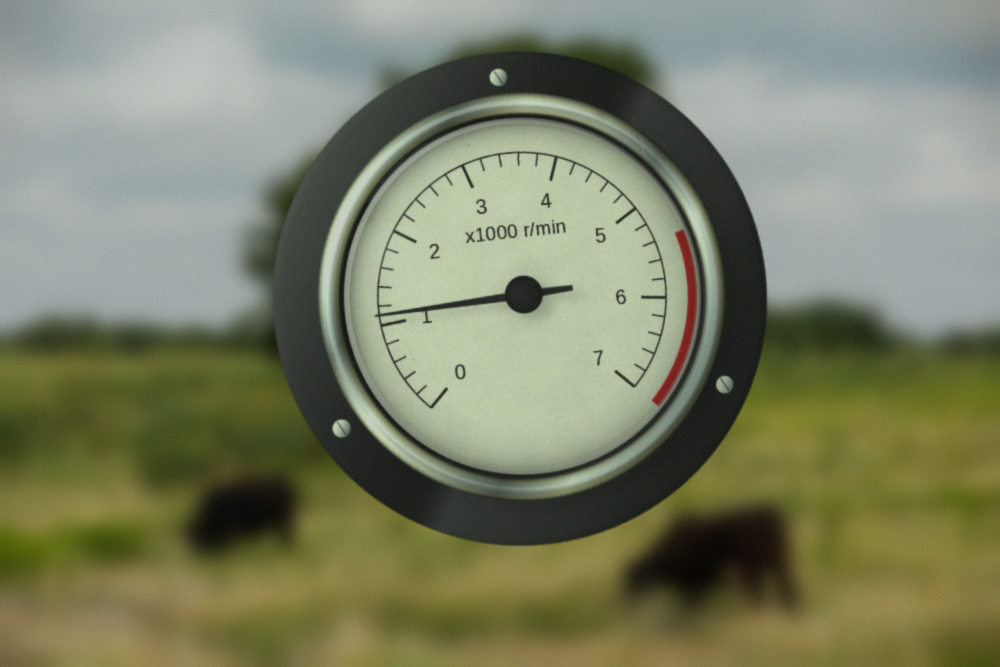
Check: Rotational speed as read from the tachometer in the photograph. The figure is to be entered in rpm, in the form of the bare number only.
1100
